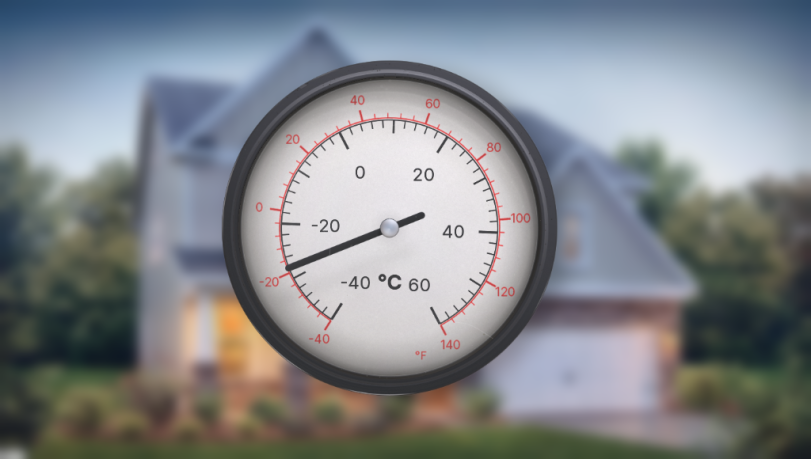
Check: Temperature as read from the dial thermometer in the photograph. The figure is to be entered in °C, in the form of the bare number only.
-28
